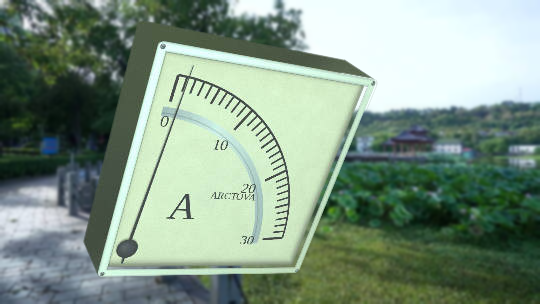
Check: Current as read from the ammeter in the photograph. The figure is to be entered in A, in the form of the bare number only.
1
